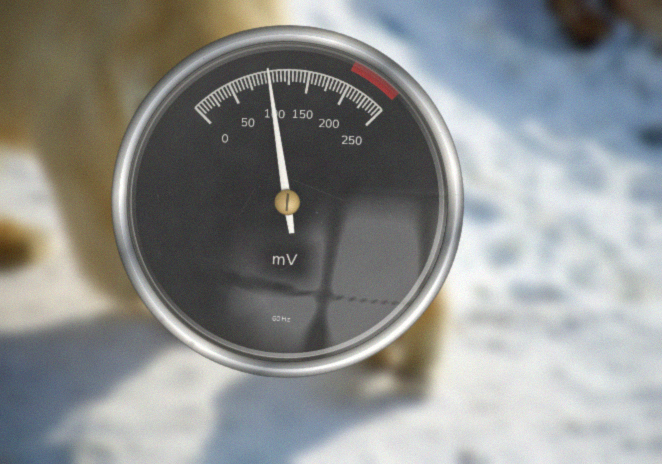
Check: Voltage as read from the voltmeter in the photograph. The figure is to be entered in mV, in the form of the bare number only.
100
